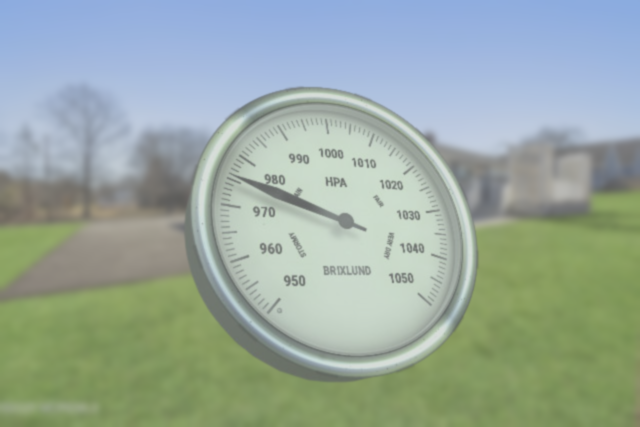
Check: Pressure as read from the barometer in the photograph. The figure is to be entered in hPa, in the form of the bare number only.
975
